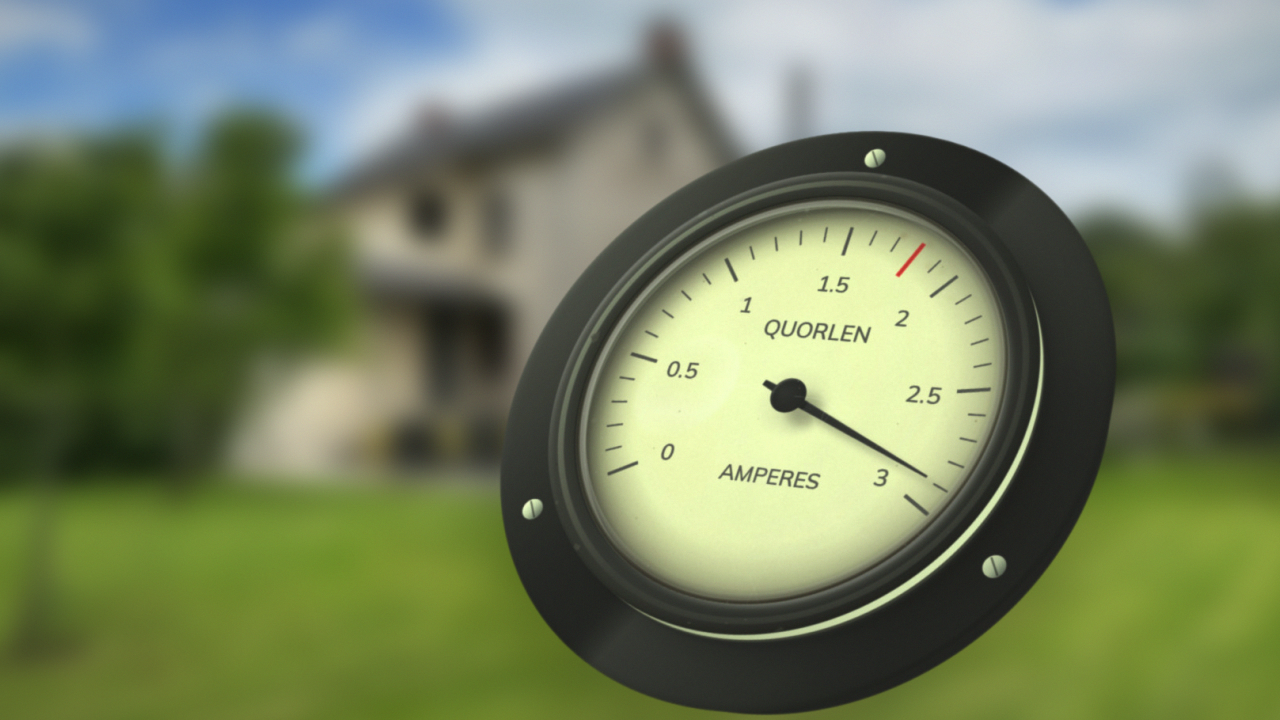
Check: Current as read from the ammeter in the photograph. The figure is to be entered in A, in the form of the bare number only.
2.9
